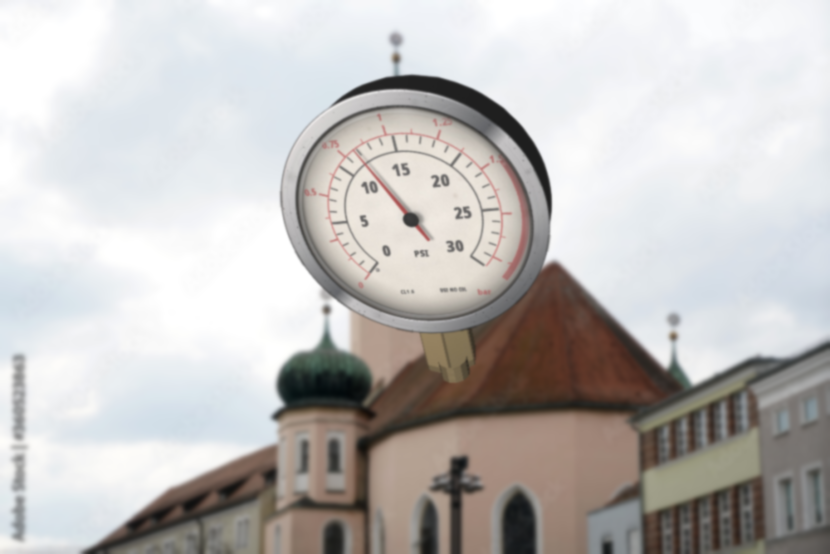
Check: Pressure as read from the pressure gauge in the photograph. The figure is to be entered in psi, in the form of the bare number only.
12
